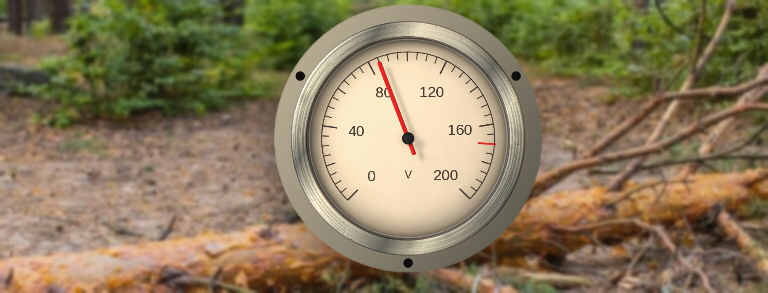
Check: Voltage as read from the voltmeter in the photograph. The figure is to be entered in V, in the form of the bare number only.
85
